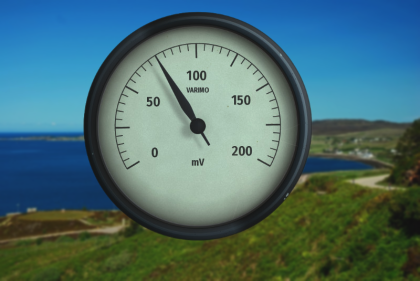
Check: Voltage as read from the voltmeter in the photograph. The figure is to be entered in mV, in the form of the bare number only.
75
